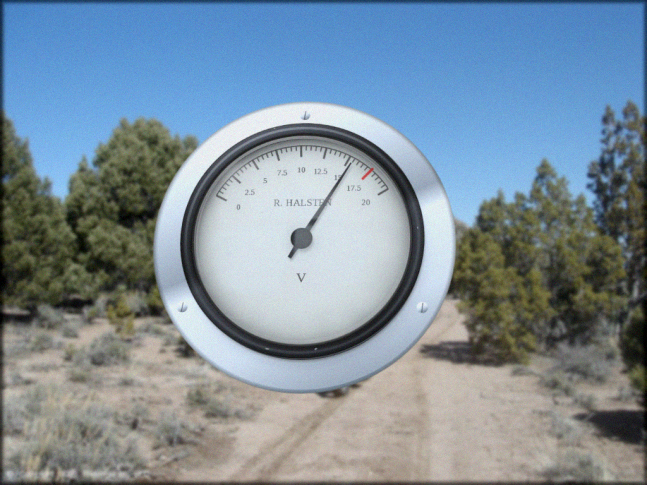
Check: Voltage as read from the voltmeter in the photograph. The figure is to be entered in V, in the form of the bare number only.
15.5
